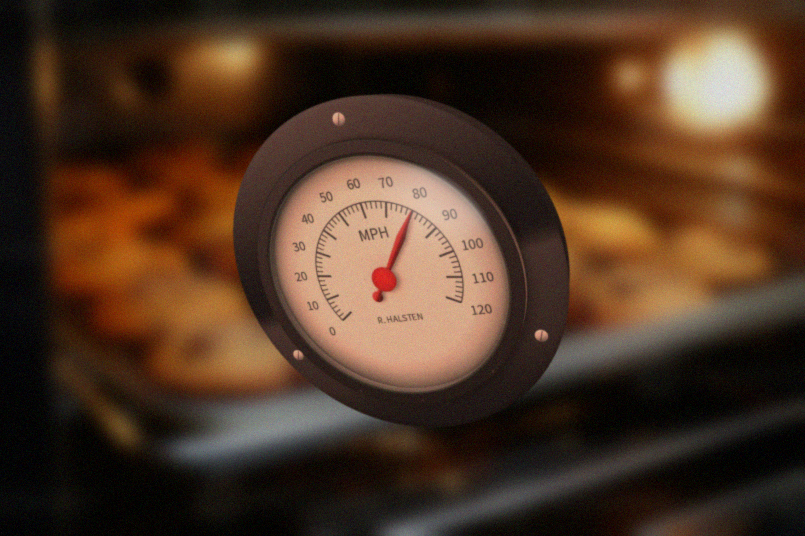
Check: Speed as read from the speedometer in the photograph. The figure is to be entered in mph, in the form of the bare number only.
80
